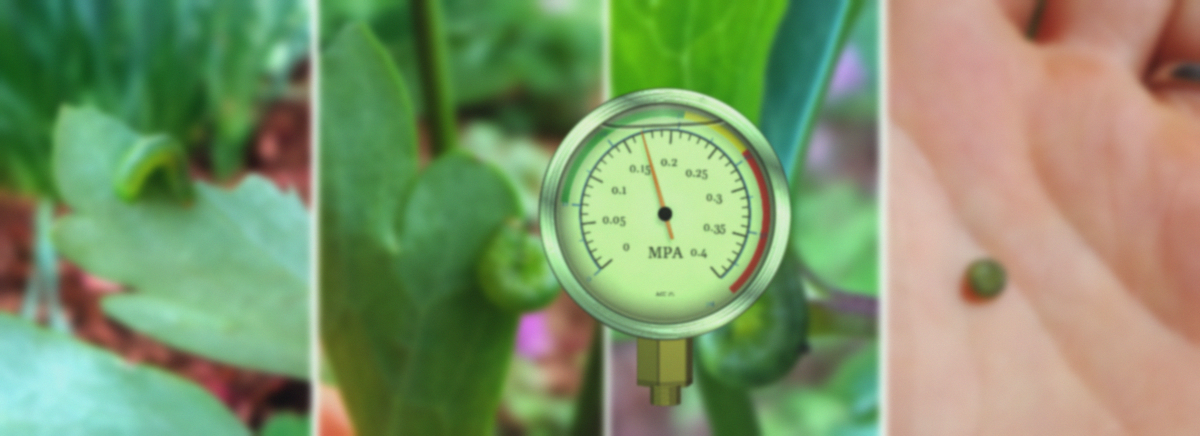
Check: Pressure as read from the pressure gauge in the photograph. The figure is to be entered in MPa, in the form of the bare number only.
0.17
